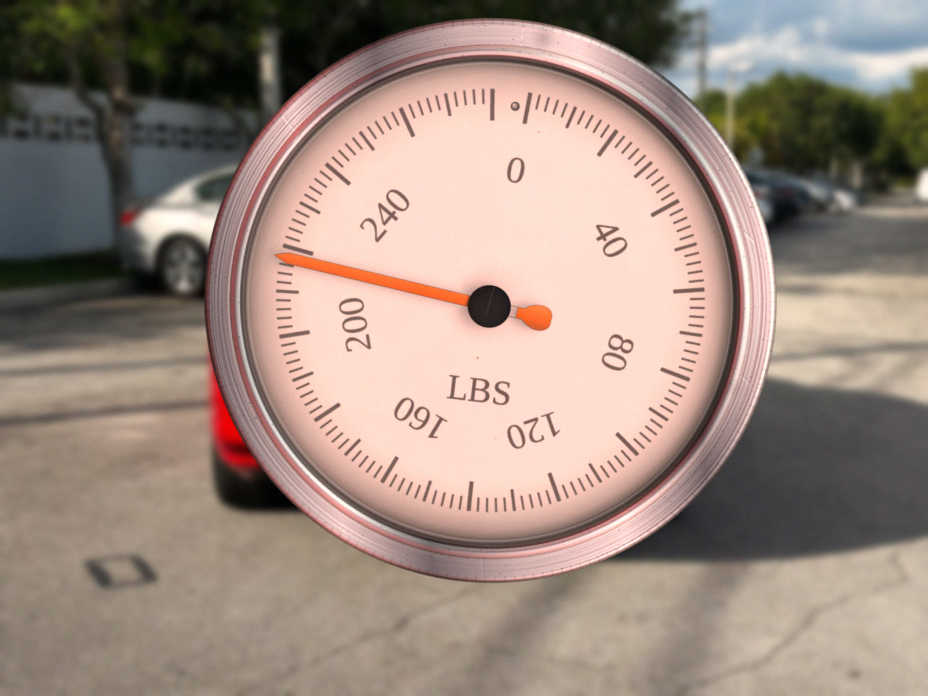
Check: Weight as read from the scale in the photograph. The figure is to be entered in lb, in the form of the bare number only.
218
